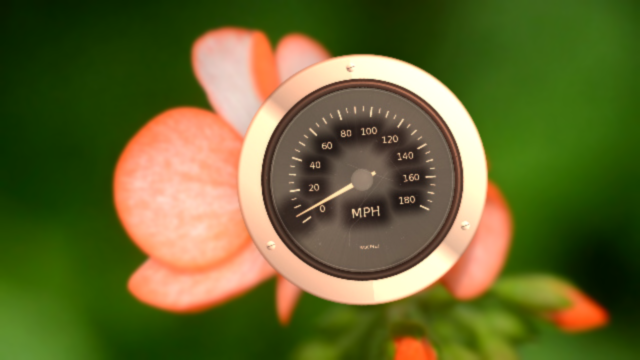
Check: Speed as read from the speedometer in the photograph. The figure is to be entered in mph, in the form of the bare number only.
5
